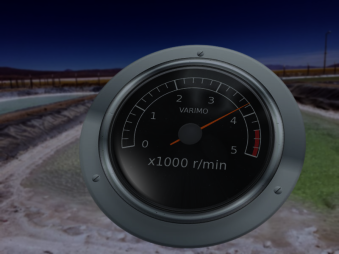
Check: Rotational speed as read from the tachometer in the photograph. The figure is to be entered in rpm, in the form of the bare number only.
3800
